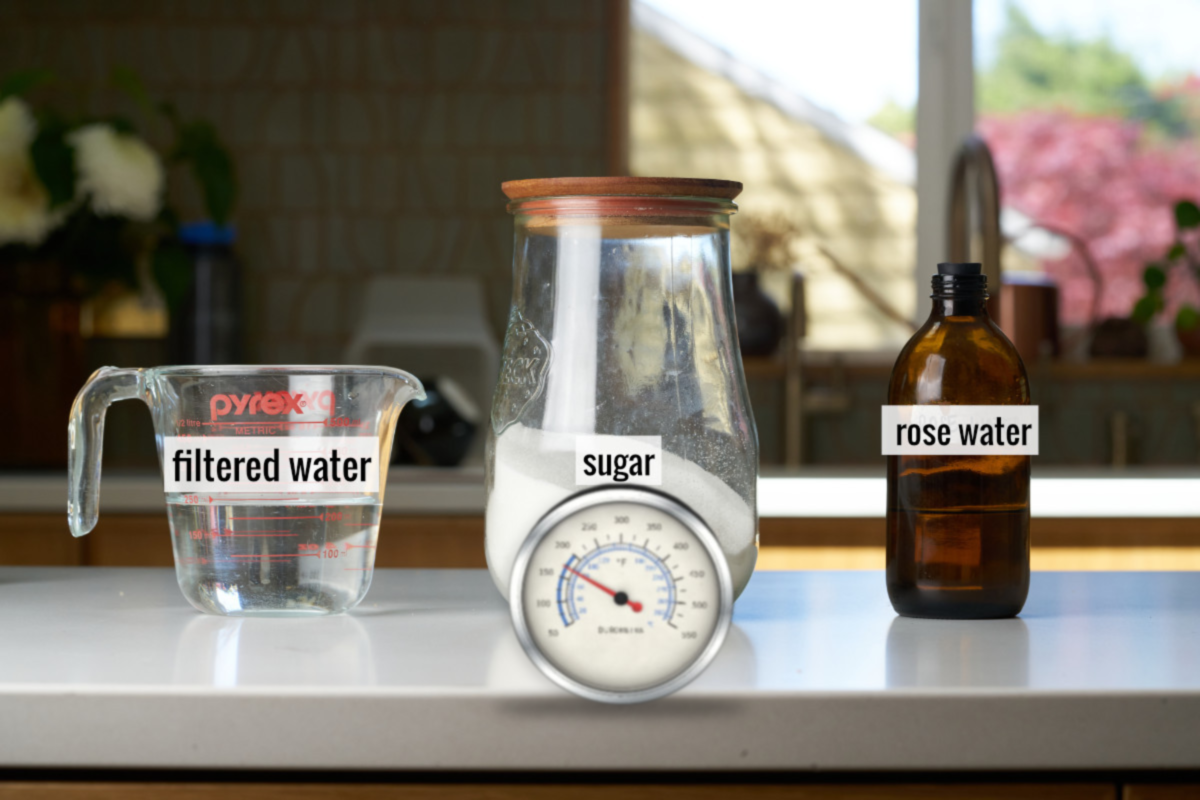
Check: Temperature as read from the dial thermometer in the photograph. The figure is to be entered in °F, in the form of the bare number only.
175
